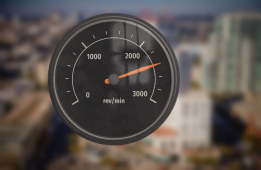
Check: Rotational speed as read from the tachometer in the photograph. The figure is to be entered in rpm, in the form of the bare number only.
2400
